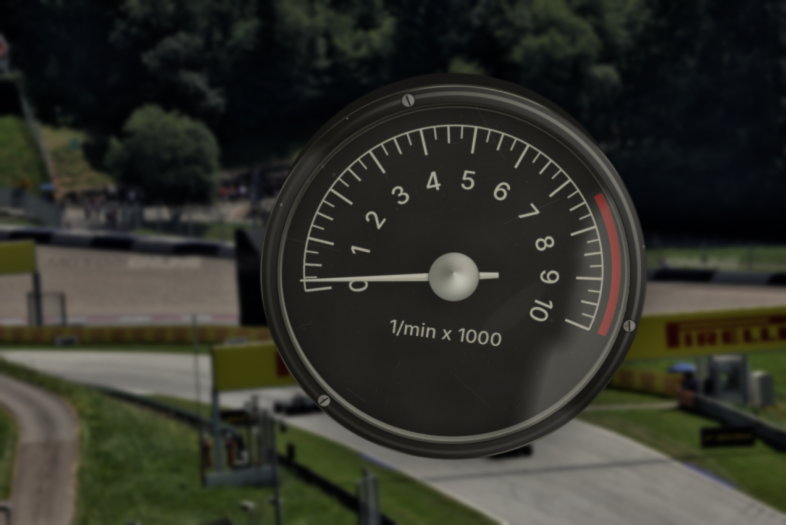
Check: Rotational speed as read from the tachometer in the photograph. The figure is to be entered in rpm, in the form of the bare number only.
250
